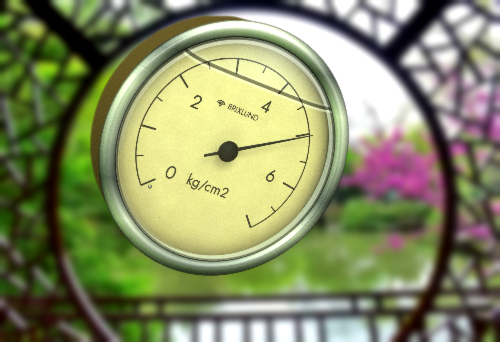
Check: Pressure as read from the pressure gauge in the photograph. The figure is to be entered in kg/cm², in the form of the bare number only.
5
